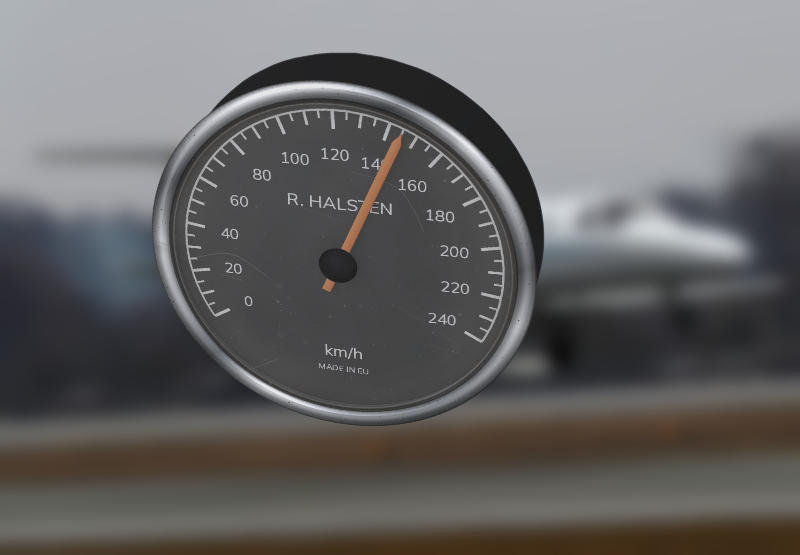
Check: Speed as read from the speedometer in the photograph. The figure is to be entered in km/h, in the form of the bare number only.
145
